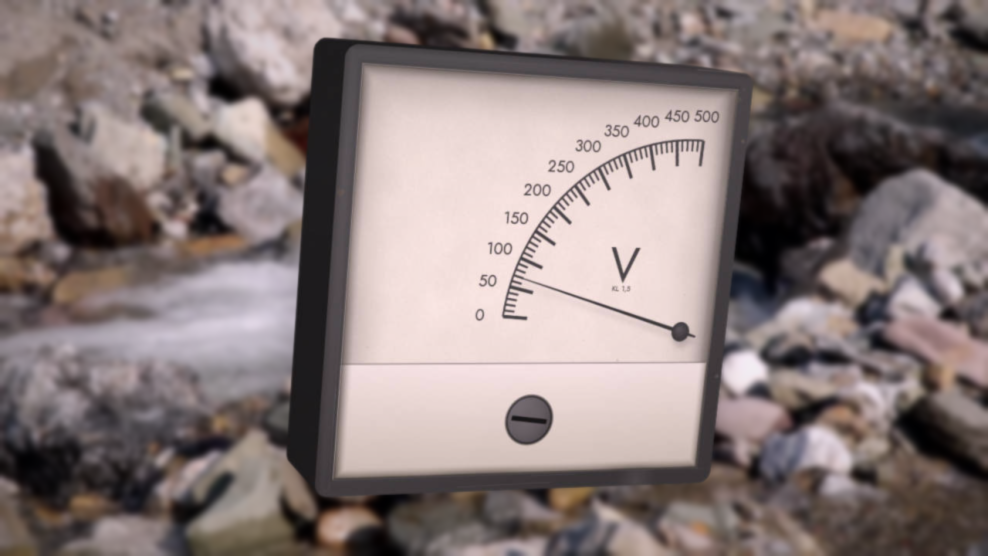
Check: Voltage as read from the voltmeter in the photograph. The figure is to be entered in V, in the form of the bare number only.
70
